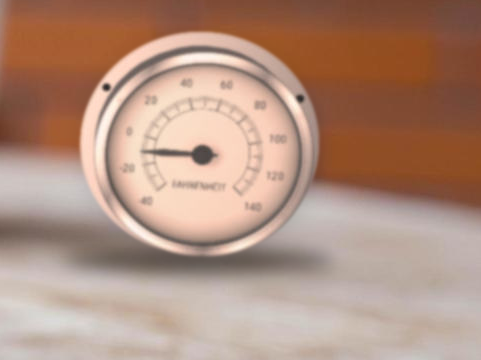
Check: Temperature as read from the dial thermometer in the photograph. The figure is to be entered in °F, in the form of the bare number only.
-10
